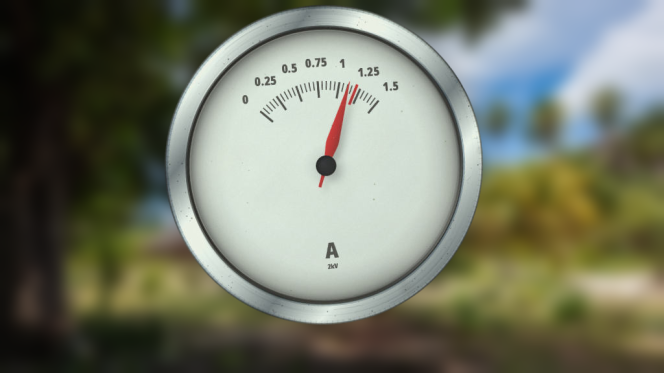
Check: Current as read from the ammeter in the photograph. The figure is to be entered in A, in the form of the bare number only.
1.1
